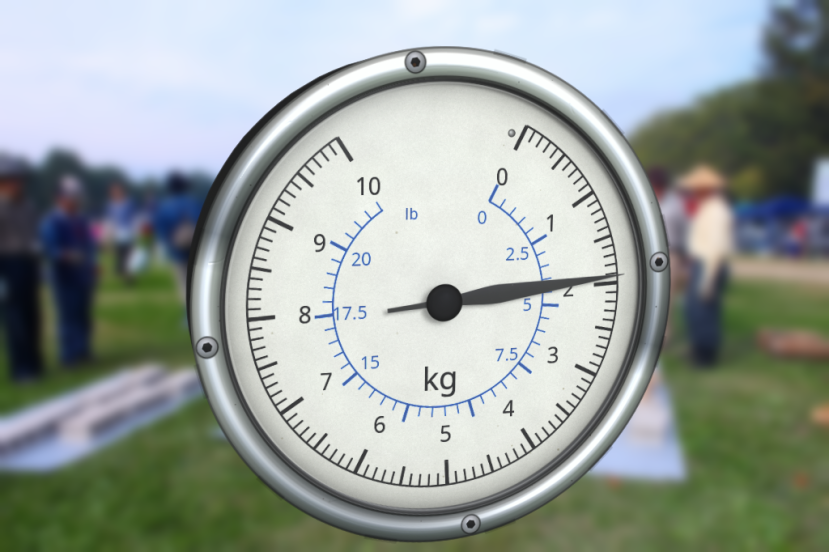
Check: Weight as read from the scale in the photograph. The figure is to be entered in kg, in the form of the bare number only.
1.9
